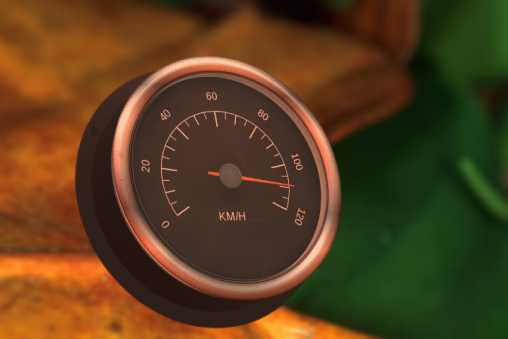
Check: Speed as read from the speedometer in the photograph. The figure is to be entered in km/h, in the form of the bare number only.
110
